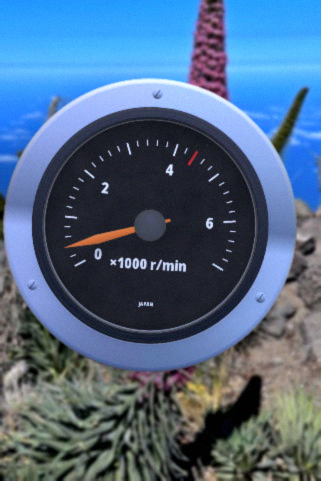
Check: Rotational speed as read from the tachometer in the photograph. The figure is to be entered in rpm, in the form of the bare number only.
400
